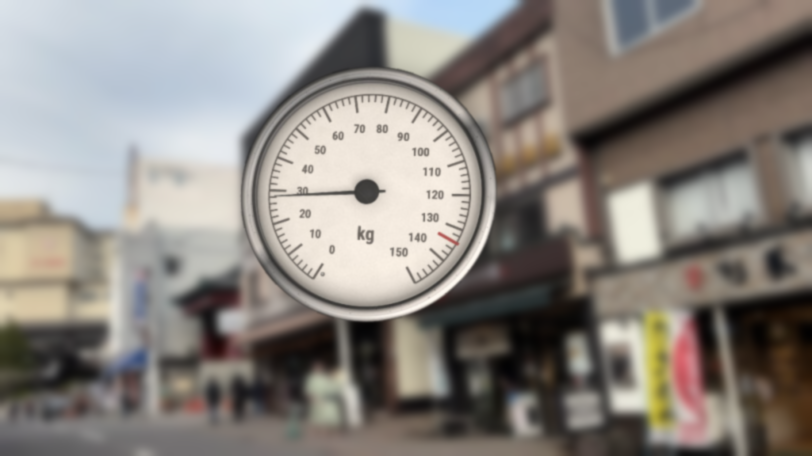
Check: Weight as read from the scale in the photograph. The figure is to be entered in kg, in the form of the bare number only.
28
